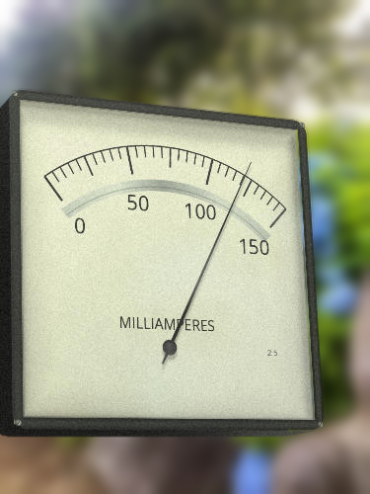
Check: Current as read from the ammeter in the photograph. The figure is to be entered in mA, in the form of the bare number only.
120
